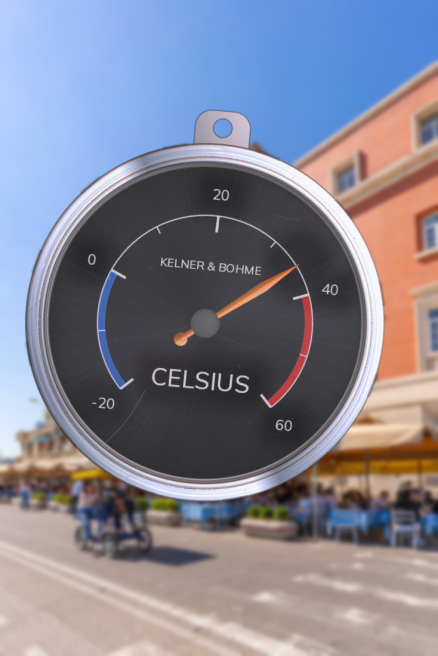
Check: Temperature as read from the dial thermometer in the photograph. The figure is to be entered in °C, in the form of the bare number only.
35
